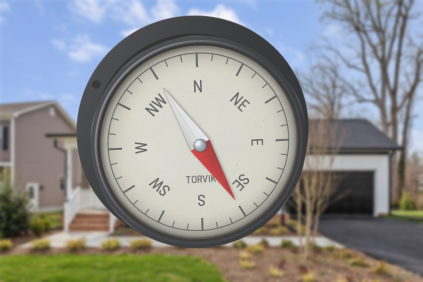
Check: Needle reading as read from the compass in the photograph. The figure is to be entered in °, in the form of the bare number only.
150
